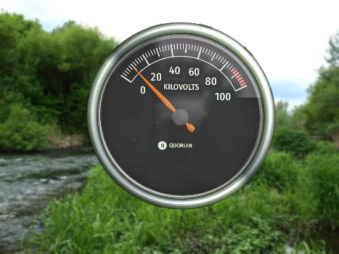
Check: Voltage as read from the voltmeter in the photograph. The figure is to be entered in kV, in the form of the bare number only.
10
